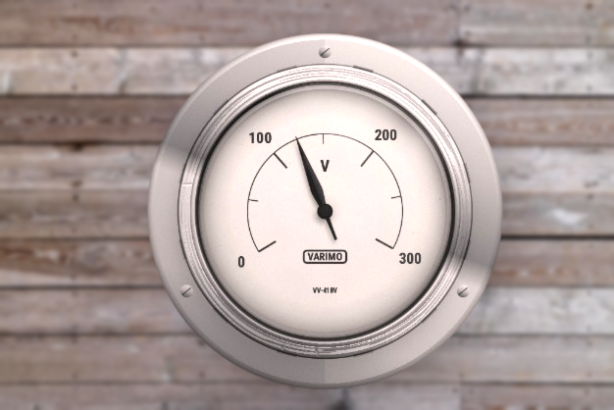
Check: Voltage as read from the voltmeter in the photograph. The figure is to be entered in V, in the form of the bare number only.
125
